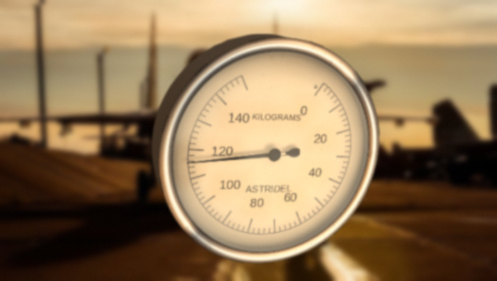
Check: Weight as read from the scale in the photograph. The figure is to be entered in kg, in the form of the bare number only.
116
